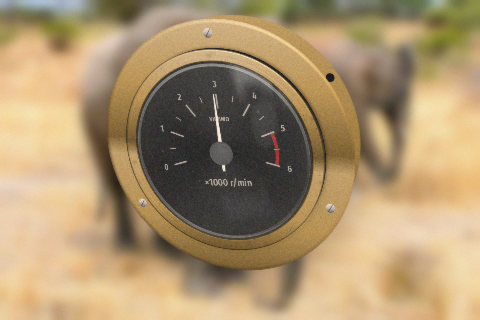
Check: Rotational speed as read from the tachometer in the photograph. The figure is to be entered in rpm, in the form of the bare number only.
3000
